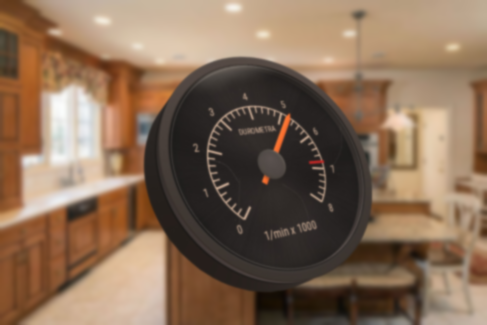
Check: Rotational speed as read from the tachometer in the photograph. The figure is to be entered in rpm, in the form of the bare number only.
5200
